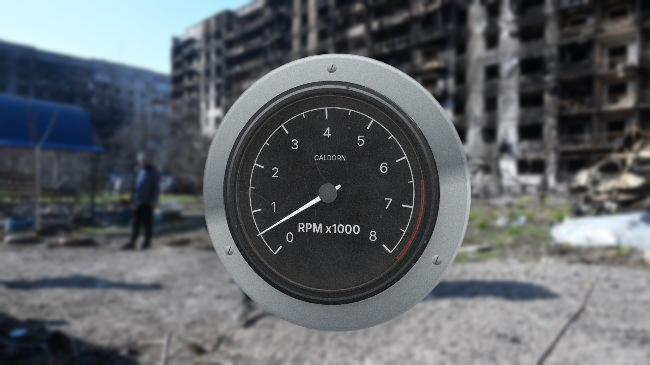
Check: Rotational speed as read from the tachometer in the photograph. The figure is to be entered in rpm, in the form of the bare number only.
500
